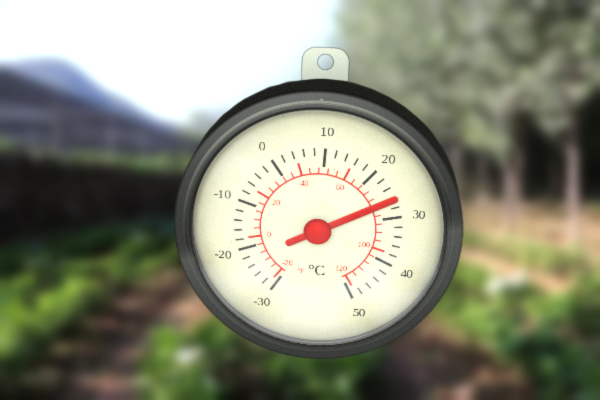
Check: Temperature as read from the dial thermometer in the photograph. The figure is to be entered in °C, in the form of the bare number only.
26
